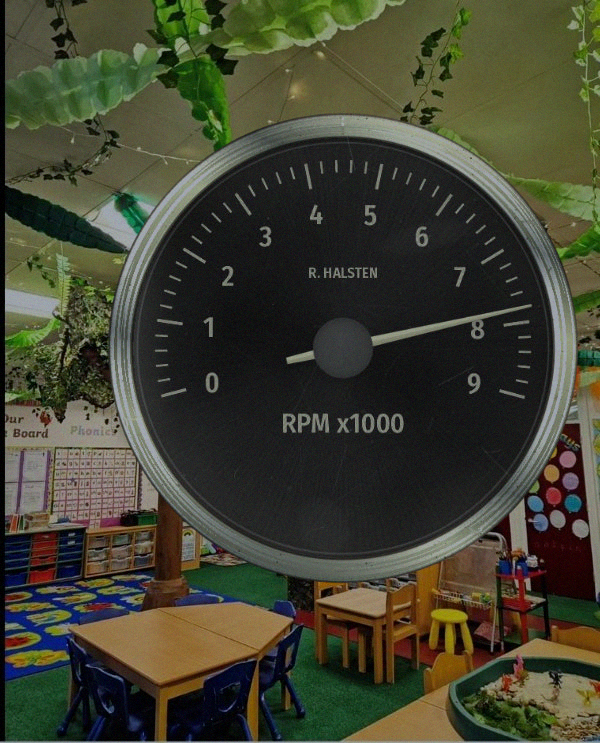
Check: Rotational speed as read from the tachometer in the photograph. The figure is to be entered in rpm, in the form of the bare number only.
7800
